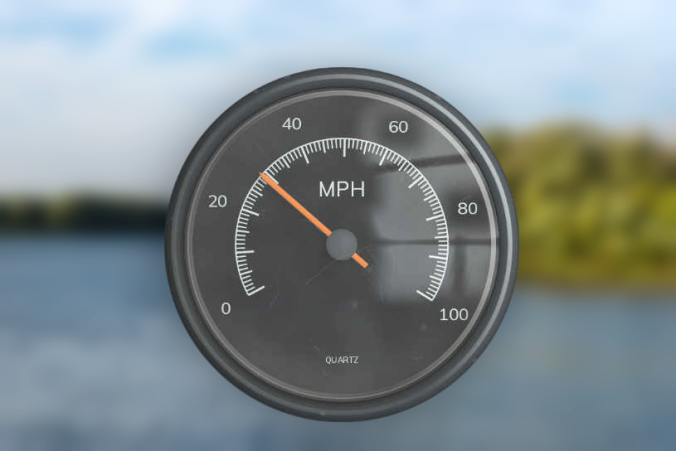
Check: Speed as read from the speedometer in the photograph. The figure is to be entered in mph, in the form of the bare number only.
29
